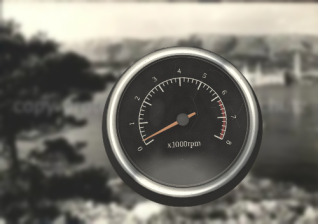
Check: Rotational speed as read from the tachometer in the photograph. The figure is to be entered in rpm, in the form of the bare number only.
200
